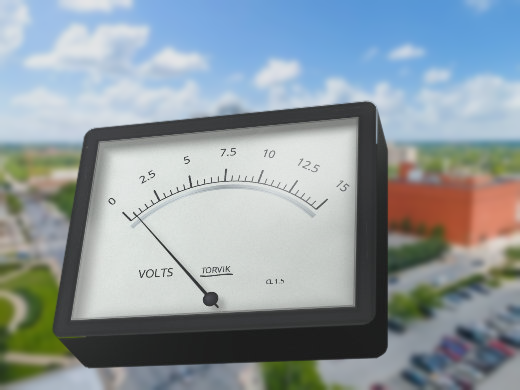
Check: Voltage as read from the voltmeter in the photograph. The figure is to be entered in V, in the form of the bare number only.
0.5
